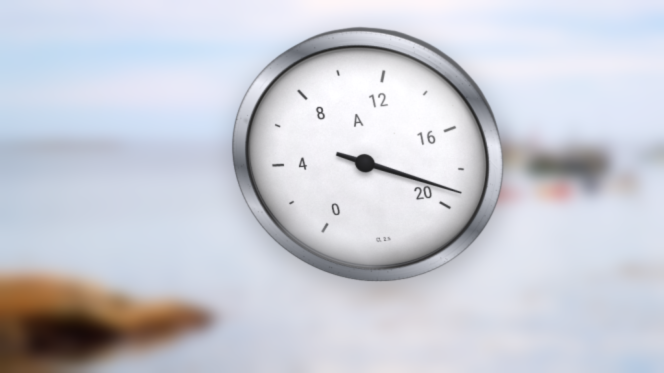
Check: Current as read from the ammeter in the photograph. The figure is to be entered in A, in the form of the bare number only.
19
